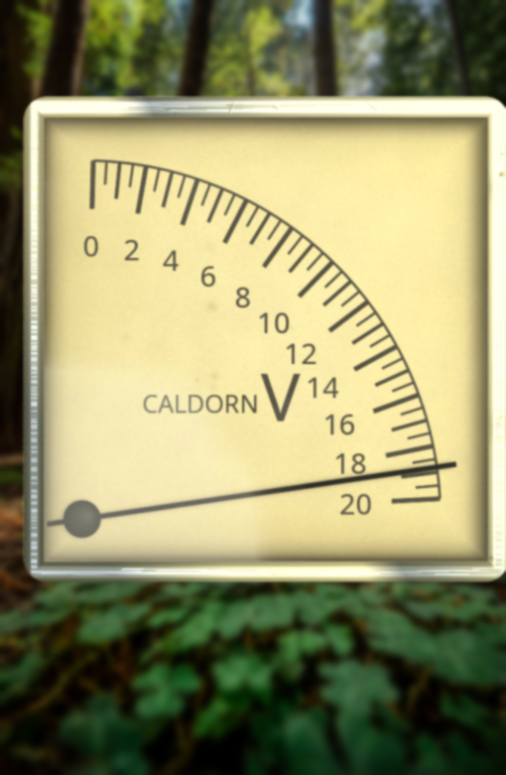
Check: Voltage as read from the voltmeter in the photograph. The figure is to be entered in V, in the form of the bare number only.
18.75
